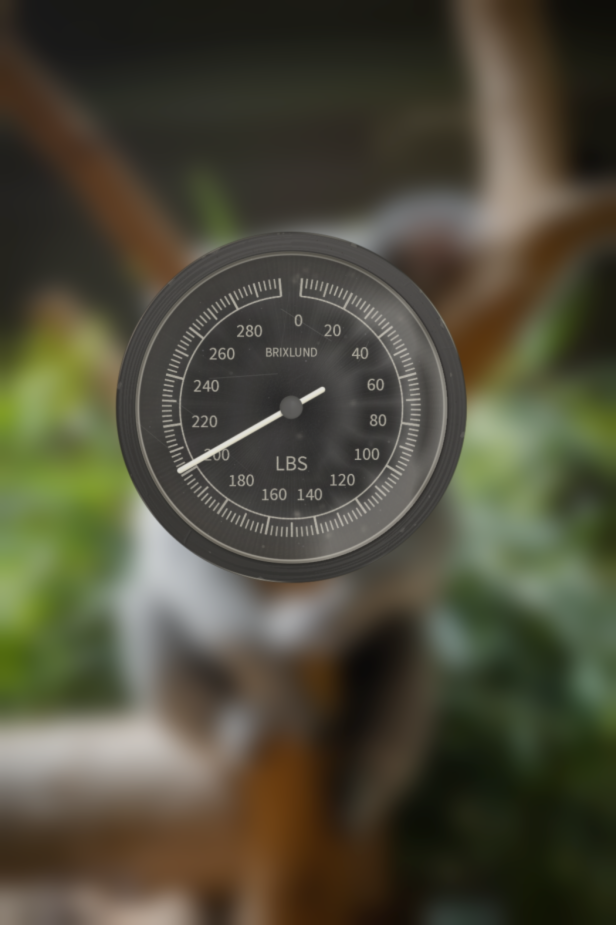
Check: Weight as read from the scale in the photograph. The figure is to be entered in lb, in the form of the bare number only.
202
